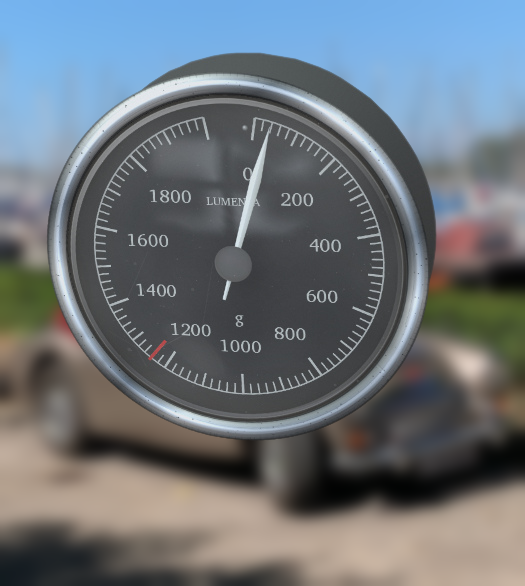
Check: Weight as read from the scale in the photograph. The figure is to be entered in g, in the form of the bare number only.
40
